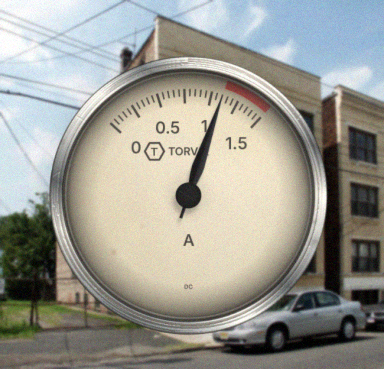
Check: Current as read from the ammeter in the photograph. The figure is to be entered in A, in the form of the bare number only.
1.1
